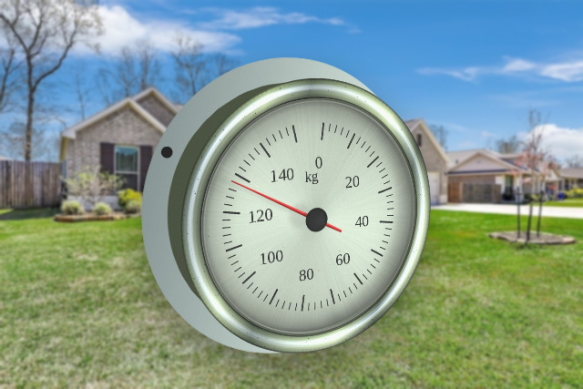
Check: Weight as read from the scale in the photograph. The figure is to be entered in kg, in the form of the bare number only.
128
